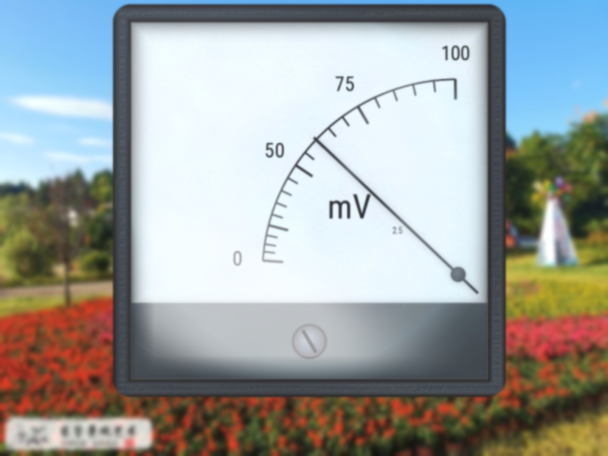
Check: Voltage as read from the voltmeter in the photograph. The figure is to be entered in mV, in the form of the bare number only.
60
